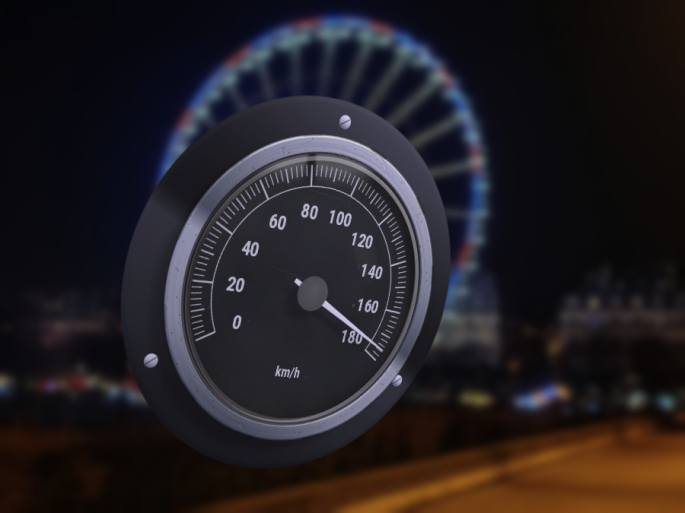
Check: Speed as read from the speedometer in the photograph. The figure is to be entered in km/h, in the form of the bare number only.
176
